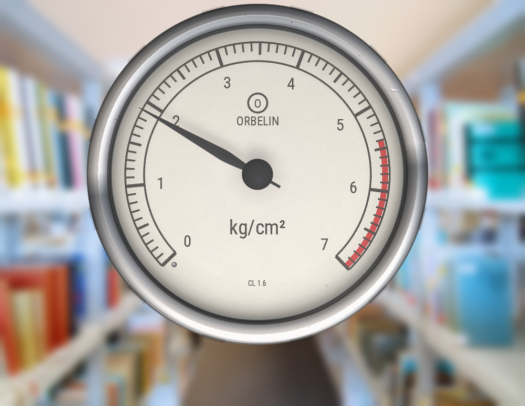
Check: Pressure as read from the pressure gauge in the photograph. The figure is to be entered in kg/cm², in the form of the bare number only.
1.9
